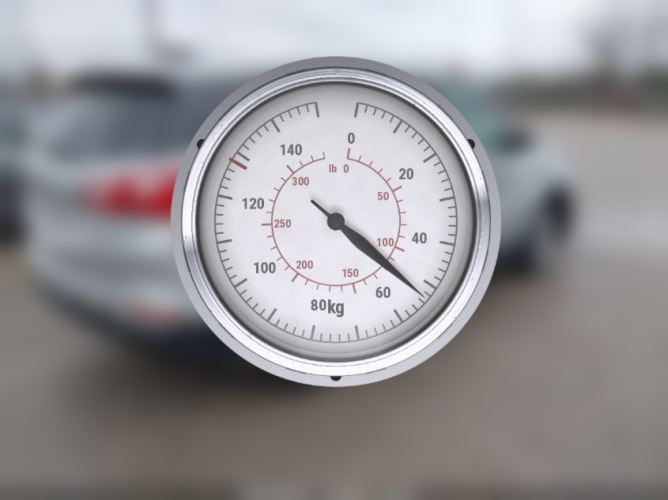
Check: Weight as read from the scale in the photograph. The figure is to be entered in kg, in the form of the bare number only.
53
